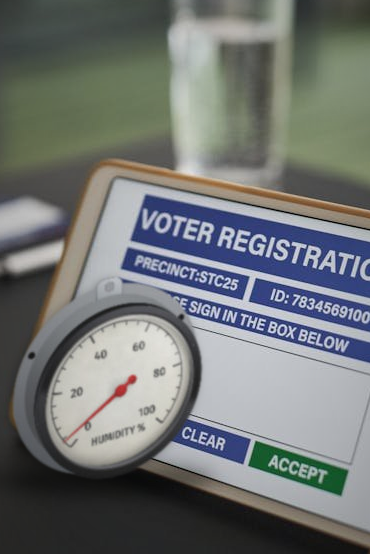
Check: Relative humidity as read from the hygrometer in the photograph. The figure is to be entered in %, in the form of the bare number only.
4
